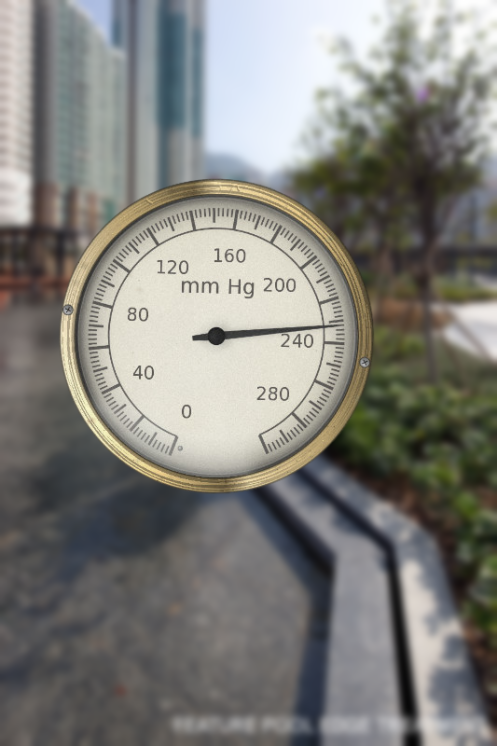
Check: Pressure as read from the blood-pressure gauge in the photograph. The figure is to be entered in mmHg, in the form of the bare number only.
232
